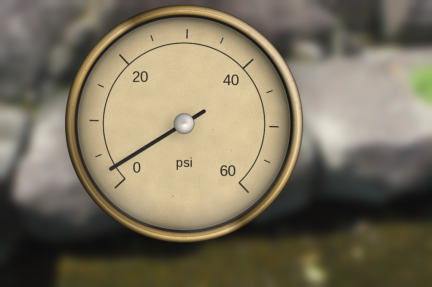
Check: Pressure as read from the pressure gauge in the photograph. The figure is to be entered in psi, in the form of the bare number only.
2.5
